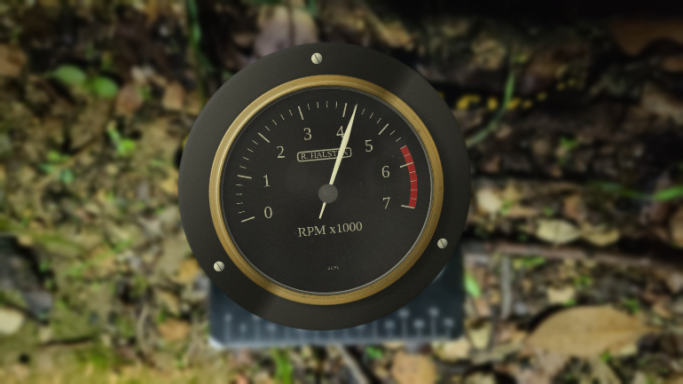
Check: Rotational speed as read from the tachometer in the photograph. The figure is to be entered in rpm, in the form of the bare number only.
4200
